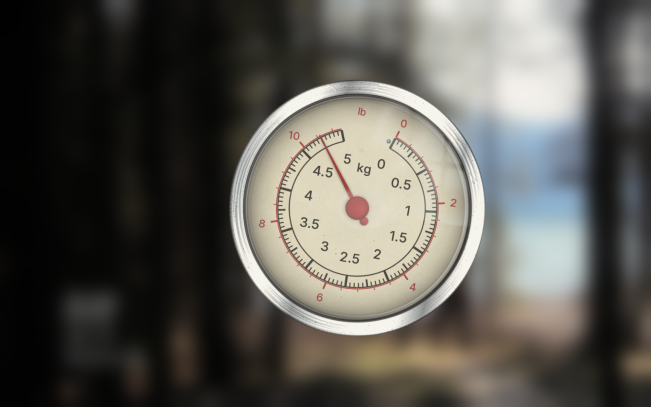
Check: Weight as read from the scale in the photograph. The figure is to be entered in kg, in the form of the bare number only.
4.75
